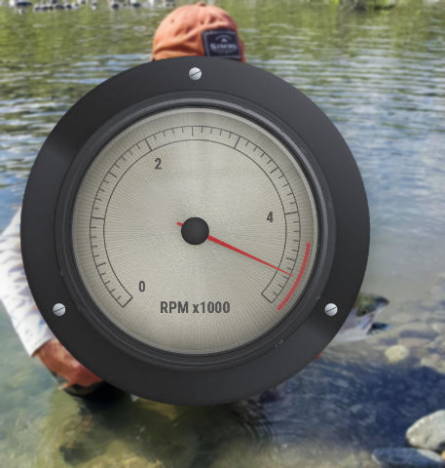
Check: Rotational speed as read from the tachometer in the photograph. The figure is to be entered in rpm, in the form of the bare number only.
4650
